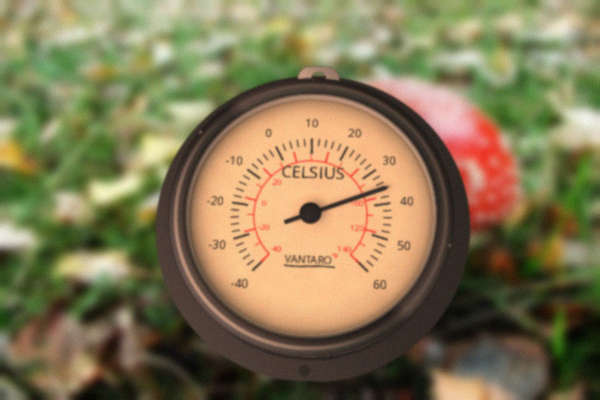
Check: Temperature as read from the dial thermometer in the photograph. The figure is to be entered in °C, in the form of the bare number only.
36
